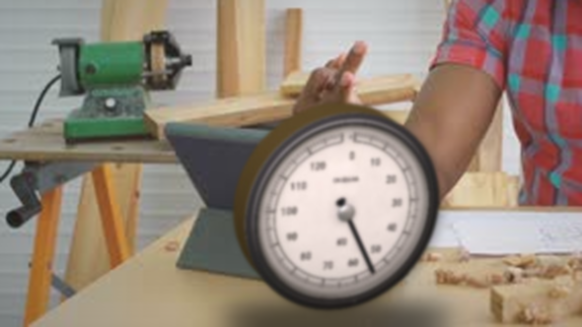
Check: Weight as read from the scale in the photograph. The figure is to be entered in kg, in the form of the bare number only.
55
